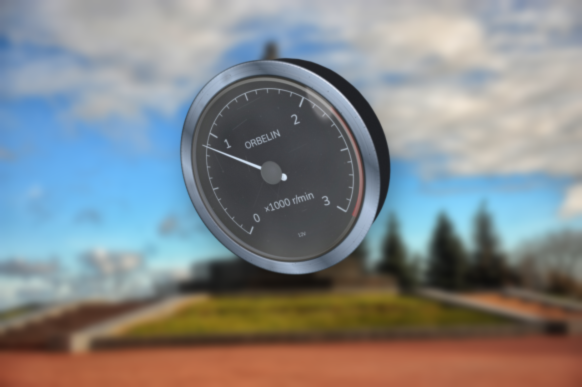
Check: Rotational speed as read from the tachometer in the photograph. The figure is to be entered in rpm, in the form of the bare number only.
900
